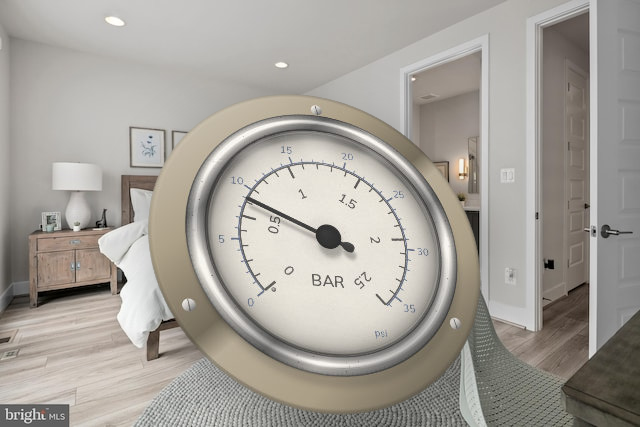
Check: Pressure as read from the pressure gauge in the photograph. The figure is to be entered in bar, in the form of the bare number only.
0.6
